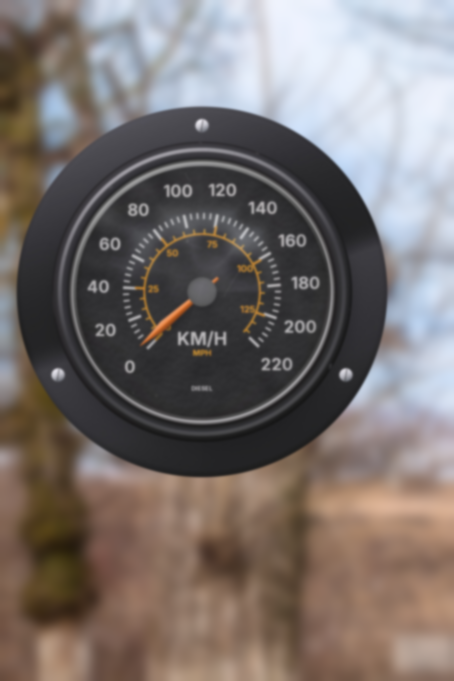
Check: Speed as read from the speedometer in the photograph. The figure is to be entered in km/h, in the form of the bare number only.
4
